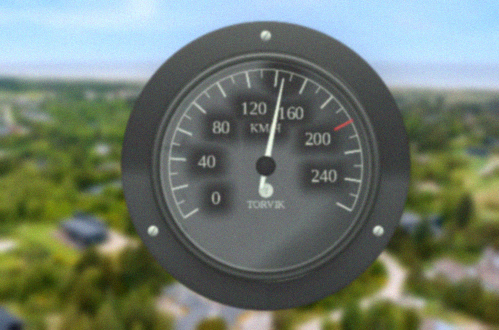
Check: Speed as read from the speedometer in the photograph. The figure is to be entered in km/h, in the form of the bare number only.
145
